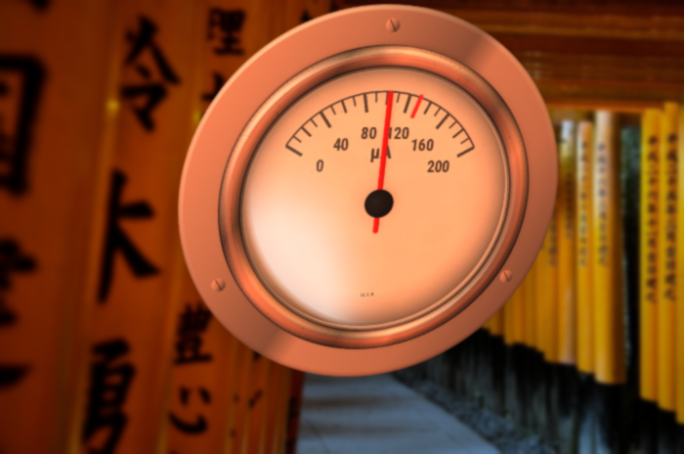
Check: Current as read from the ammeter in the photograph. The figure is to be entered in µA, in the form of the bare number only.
100
